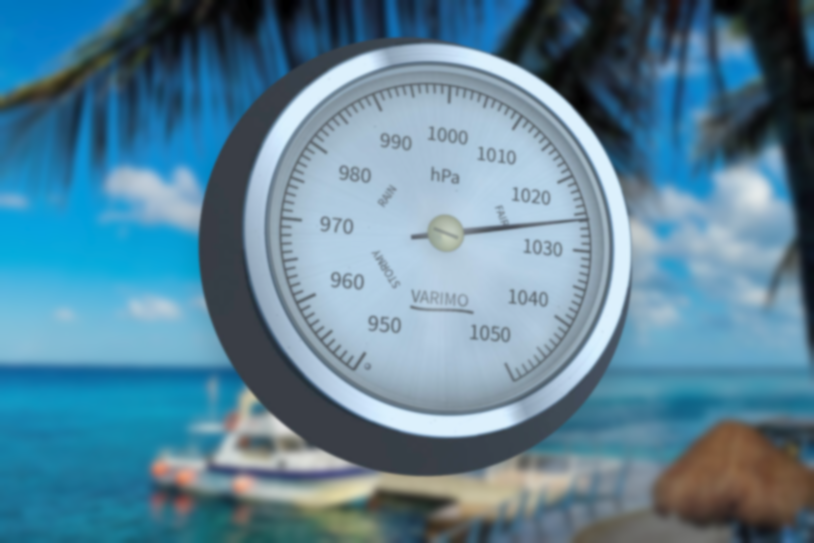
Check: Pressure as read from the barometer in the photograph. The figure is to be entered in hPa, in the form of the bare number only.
1026
